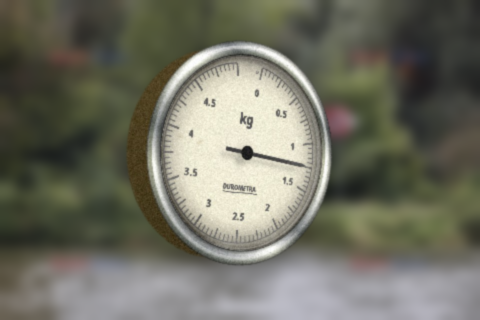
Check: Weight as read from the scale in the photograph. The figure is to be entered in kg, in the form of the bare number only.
1.25
